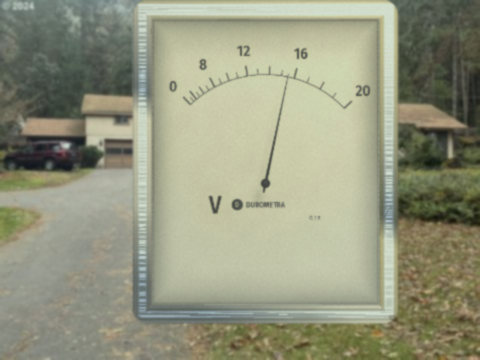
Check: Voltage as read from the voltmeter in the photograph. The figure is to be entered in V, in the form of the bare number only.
15.5
